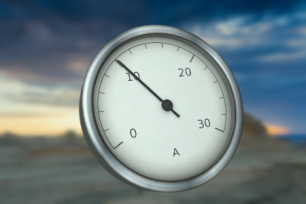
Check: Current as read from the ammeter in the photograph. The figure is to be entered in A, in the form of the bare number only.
10
